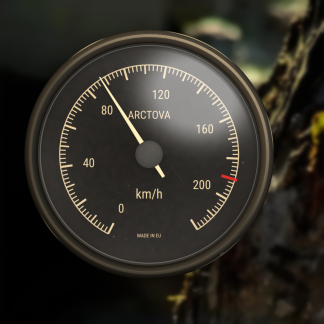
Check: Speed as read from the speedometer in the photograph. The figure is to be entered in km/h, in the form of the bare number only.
88
